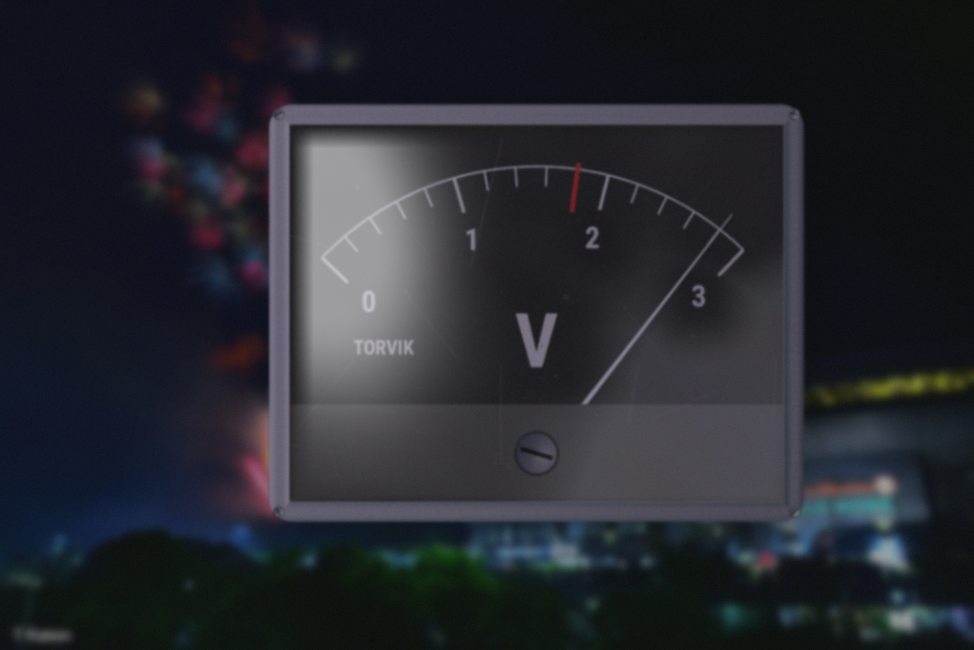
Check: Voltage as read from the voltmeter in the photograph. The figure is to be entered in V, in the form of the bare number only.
2.8
